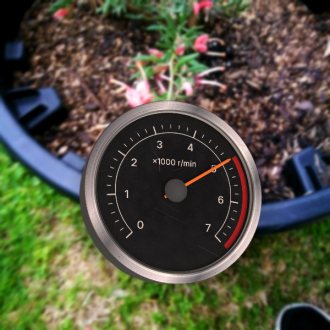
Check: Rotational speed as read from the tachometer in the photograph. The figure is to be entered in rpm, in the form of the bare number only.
5000
